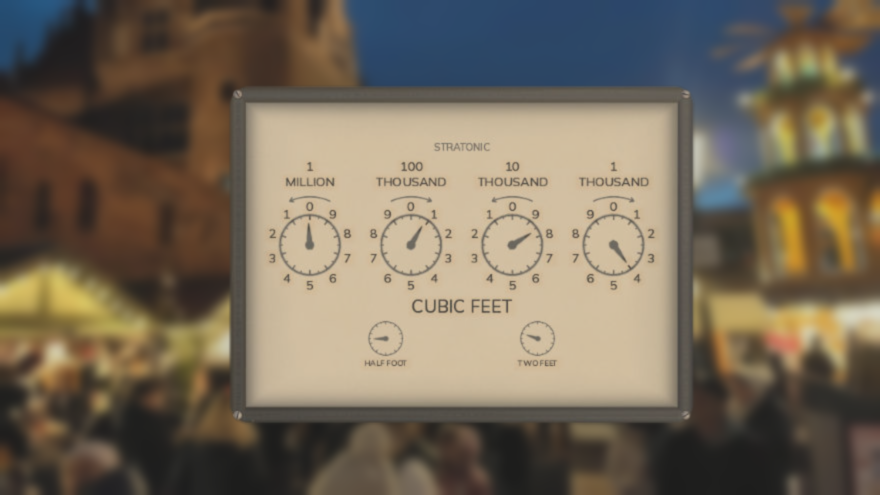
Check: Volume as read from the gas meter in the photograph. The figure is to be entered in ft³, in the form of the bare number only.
8400
